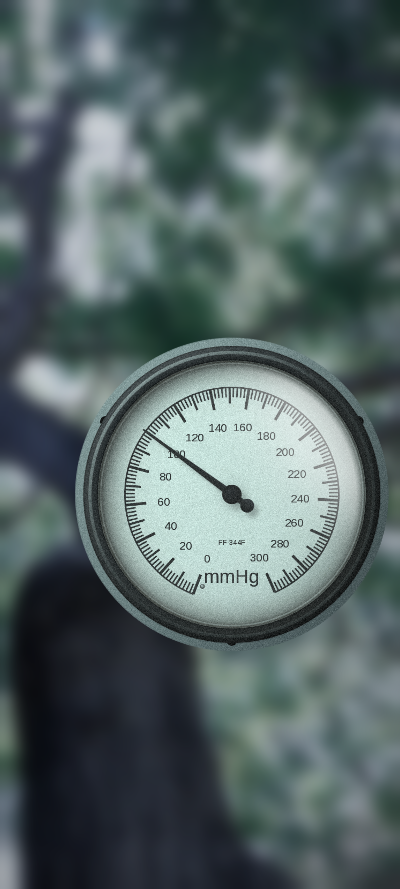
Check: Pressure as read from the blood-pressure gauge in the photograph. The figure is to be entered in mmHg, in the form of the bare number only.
100
